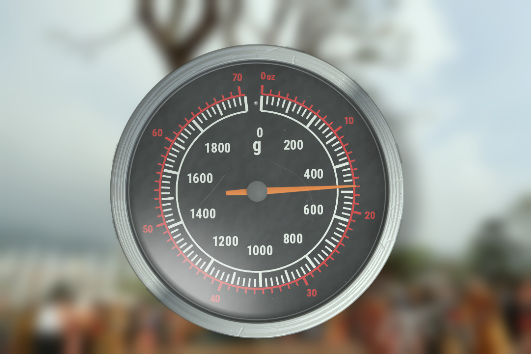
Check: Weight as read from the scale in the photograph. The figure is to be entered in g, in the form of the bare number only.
480
